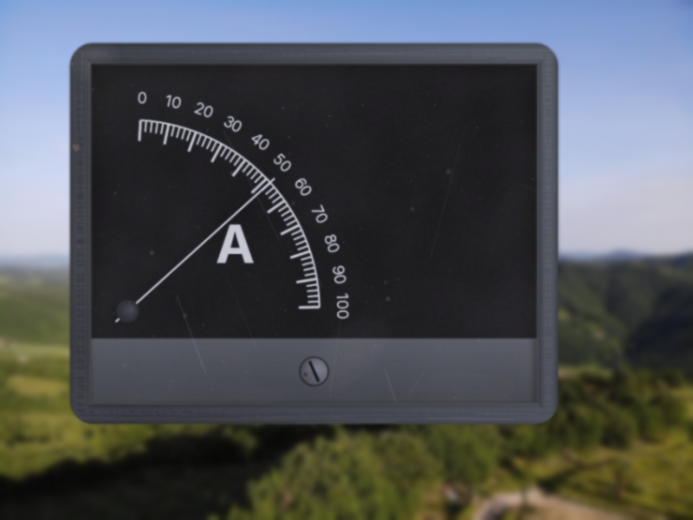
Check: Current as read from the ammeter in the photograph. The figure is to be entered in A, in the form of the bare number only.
52
